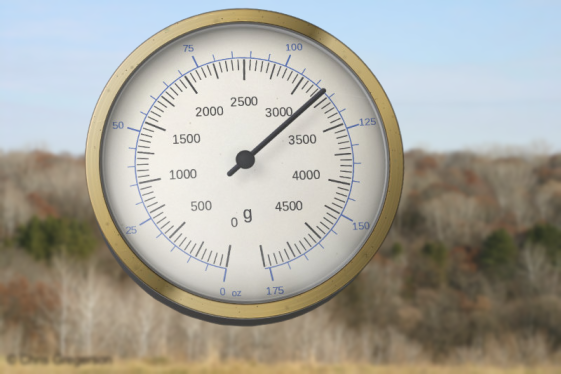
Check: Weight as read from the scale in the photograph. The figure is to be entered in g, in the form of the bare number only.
3200
